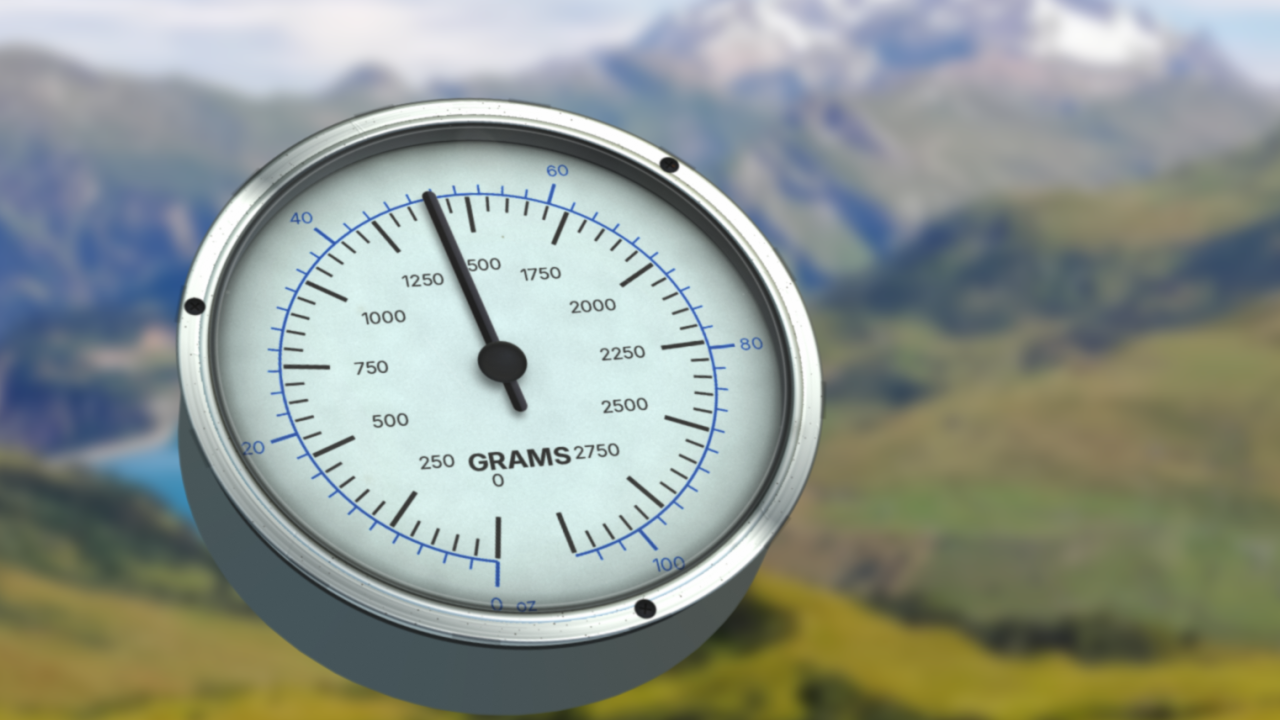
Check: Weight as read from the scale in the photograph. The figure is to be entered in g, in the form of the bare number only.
1400
